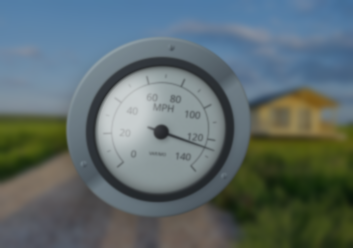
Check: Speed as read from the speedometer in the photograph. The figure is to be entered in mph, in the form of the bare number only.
125
